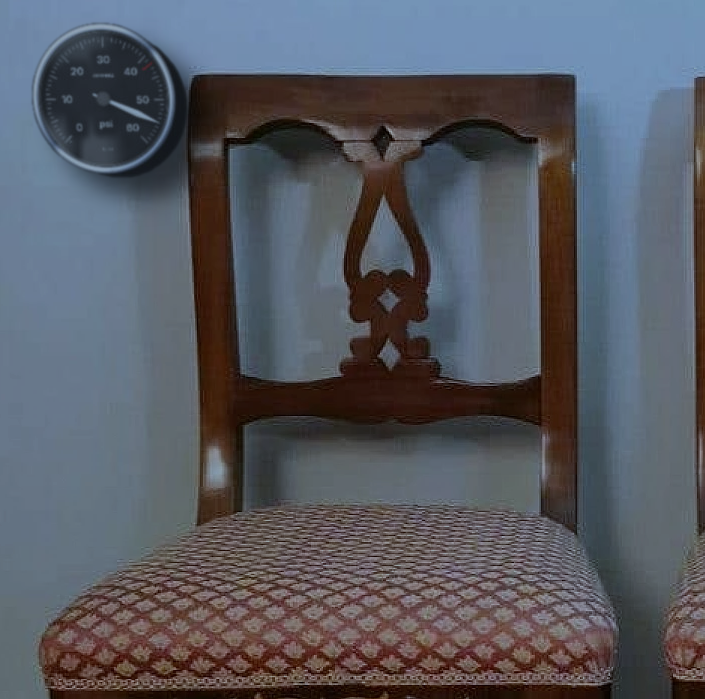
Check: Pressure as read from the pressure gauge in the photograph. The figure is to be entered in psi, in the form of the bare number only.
55
